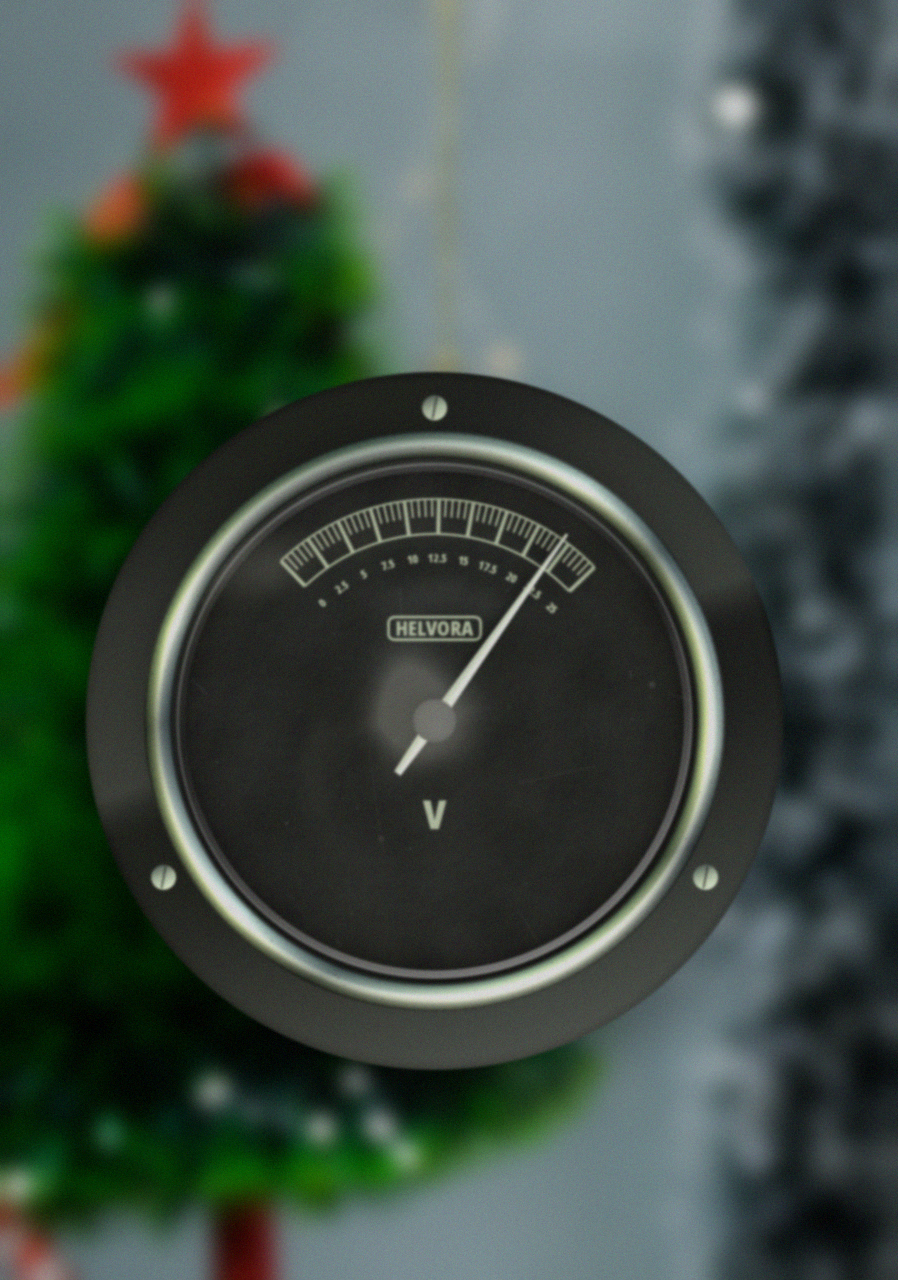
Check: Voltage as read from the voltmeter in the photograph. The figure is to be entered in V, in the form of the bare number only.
22
